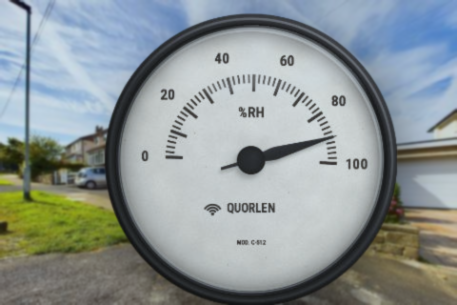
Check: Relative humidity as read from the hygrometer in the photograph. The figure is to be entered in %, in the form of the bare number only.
90
